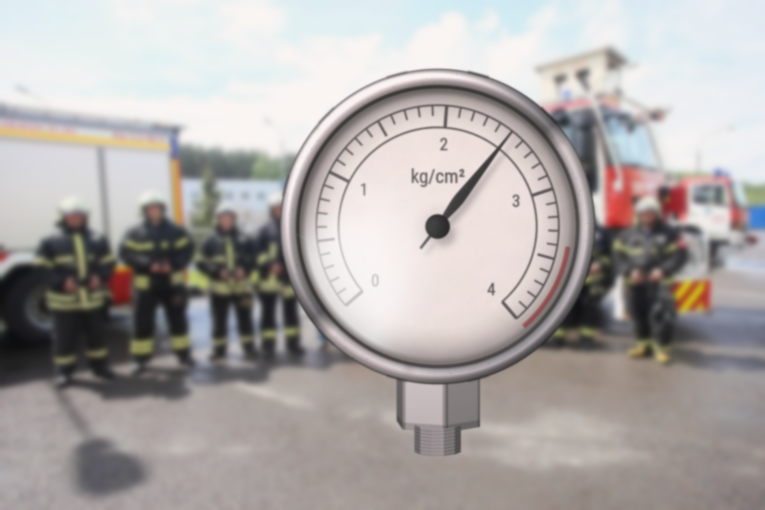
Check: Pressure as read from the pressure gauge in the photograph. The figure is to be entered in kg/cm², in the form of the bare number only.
2.5
